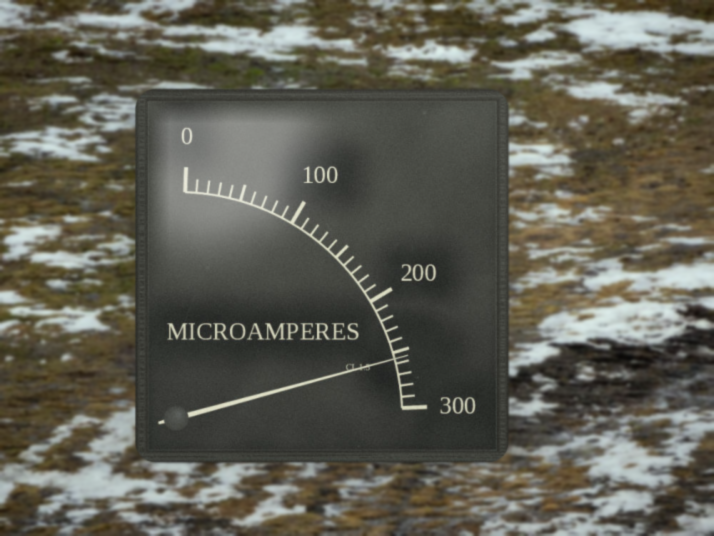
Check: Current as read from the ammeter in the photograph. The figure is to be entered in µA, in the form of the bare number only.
255
